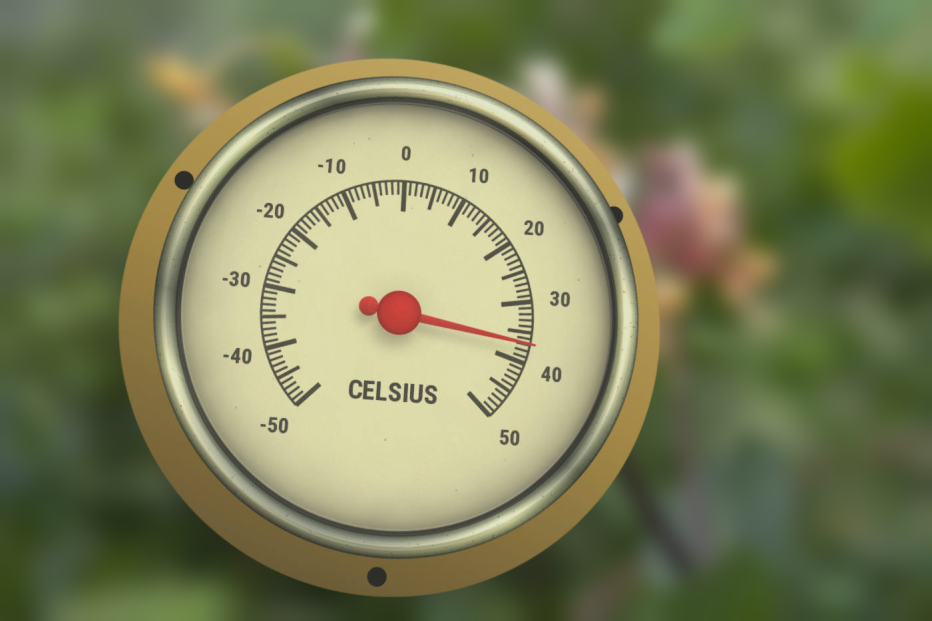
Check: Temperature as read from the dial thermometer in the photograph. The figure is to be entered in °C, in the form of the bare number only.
37
